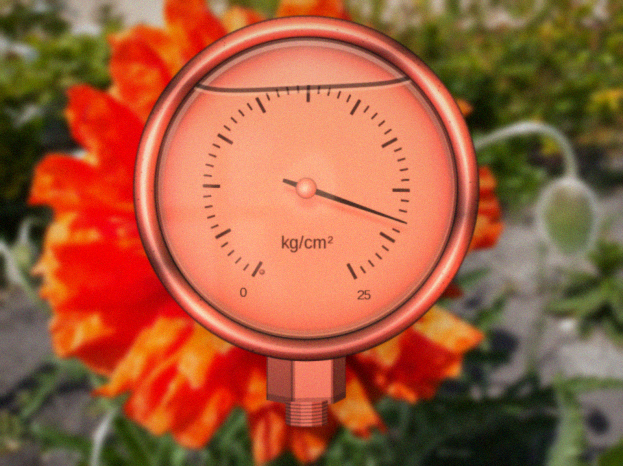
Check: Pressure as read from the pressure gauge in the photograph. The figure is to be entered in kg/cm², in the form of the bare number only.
21.5
